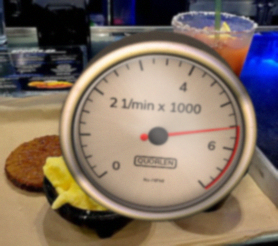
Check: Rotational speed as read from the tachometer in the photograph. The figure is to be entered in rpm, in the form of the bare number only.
5500
